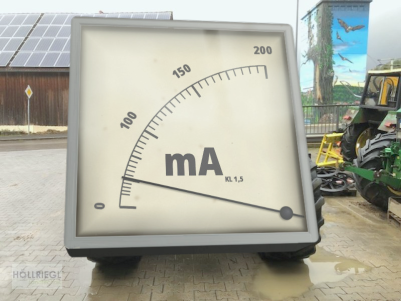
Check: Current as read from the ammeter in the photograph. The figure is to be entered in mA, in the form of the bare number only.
50
